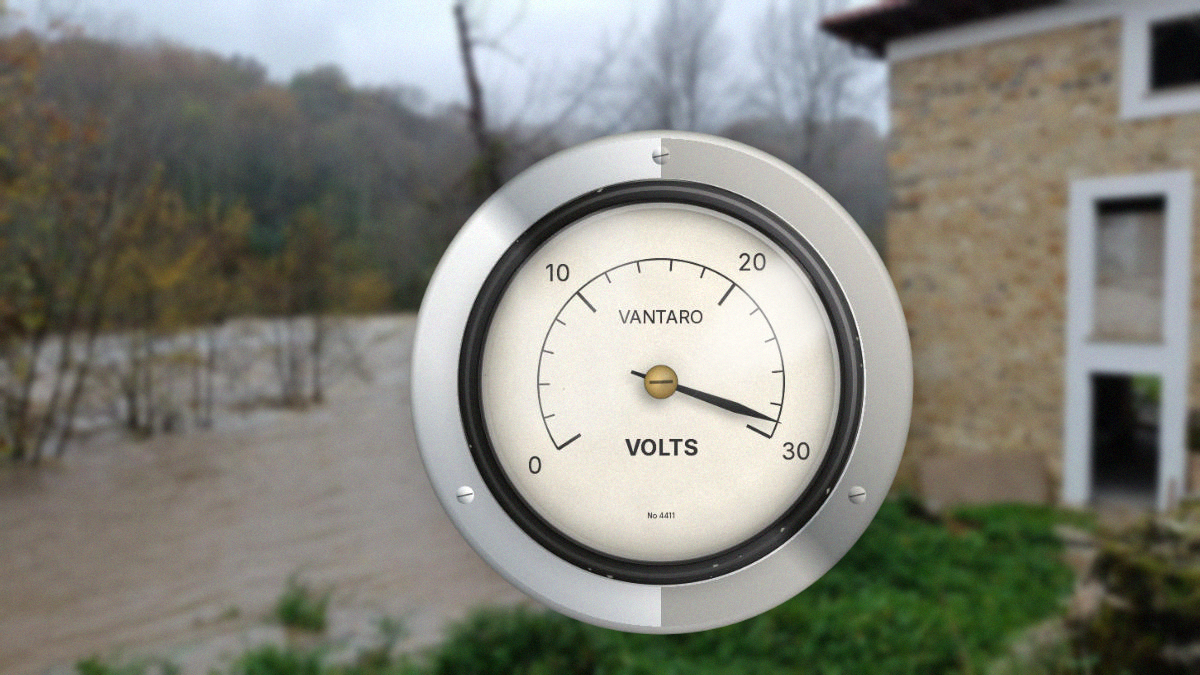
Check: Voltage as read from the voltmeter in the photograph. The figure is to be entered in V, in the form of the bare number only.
29
